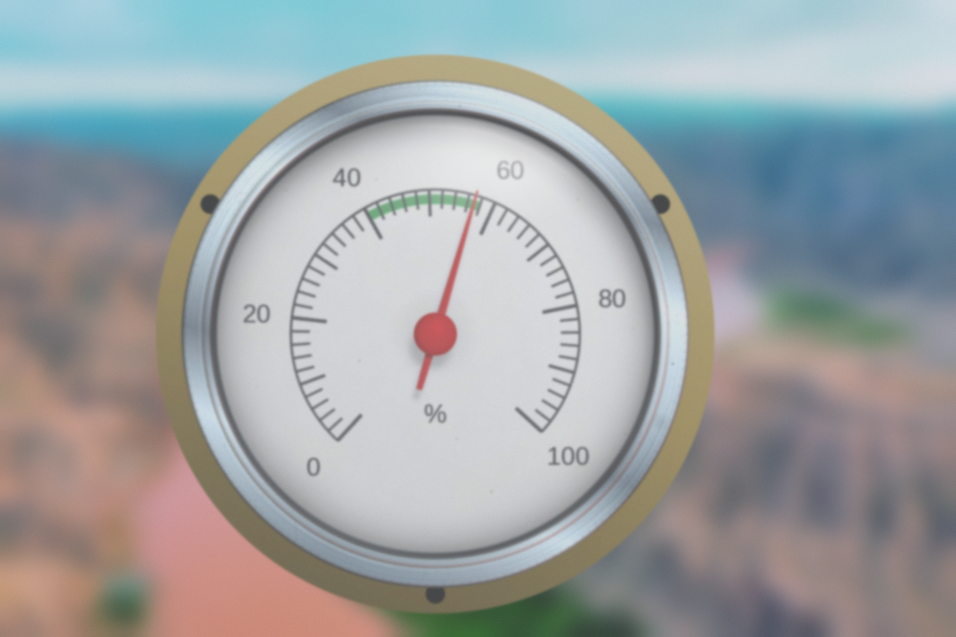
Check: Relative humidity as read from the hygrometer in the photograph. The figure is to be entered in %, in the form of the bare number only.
57
